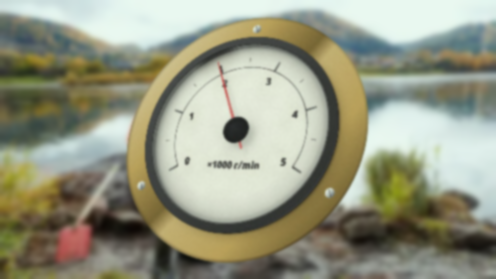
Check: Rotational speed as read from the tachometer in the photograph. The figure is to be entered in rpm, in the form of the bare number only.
2000
